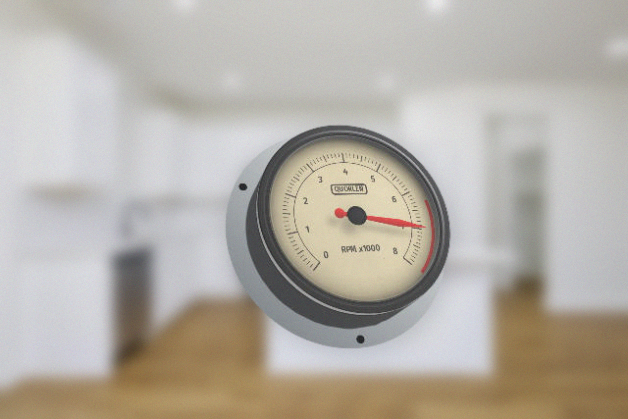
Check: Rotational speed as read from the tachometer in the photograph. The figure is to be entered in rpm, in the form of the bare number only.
7000
